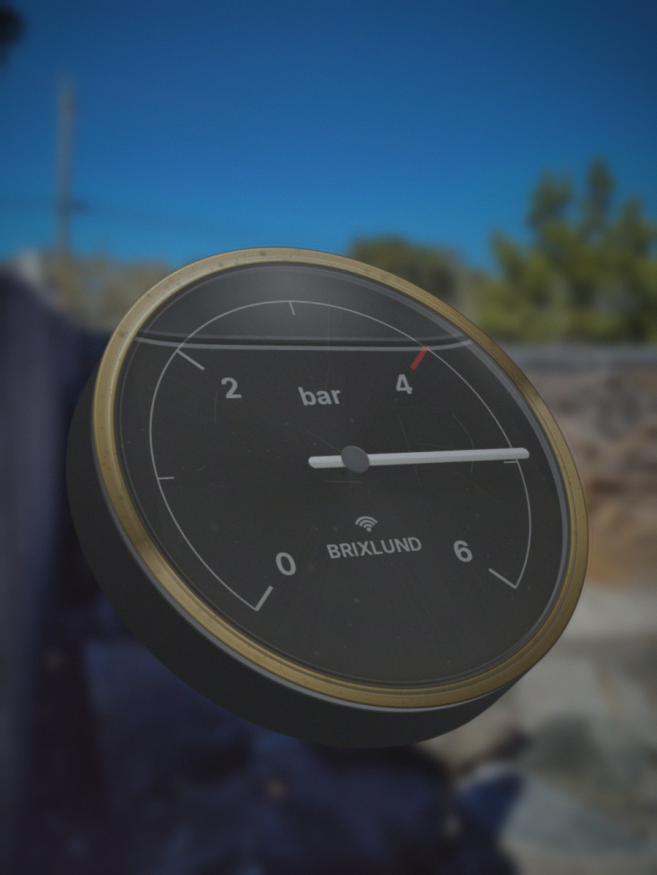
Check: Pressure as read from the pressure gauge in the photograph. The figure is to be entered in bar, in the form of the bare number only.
5
